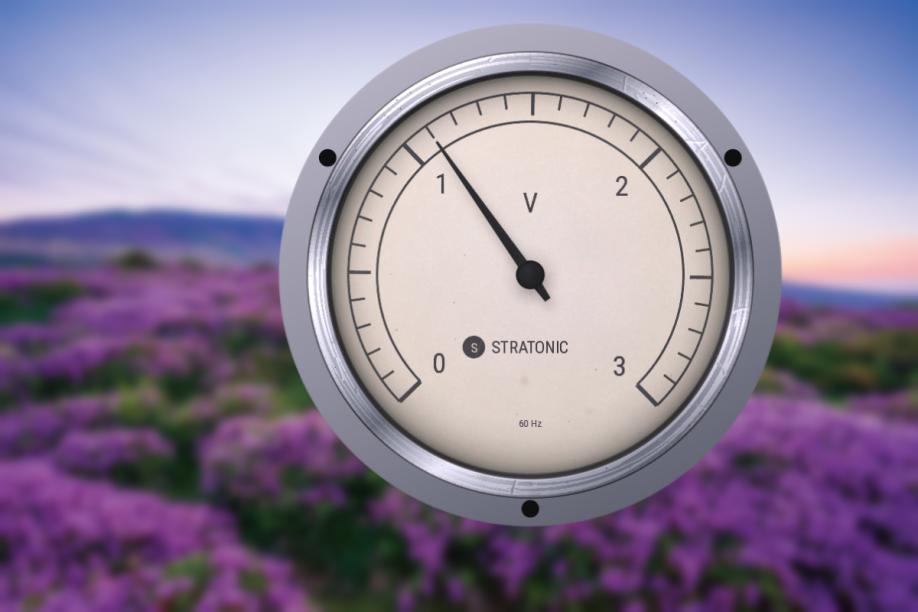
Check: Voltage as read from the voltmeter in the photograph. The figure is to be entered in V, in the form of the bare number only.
1.1
